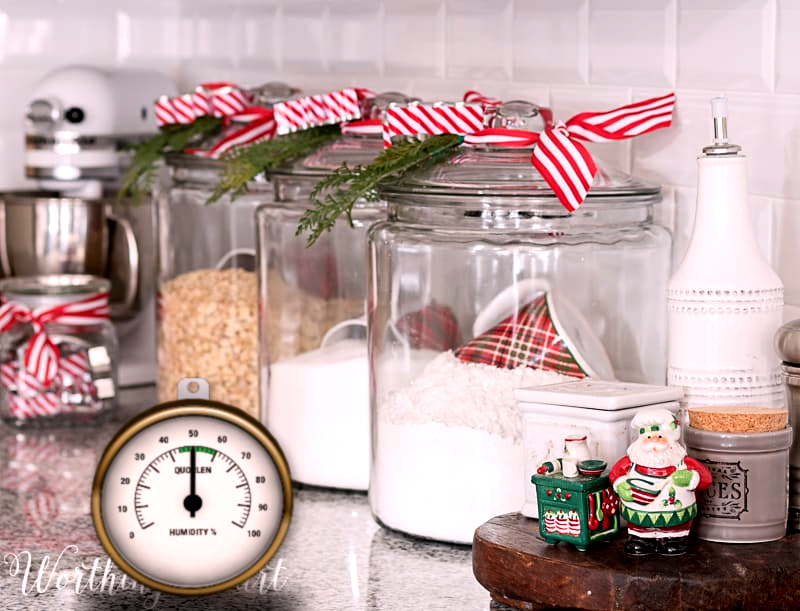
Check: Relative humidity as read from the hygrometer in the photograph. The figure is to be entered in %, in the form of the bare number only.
50
